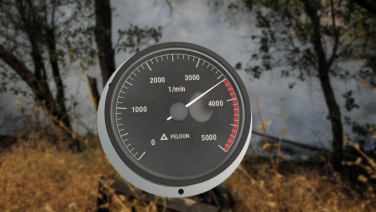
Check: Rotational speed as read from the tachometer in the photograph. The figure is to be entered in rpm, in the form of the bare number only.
3600
